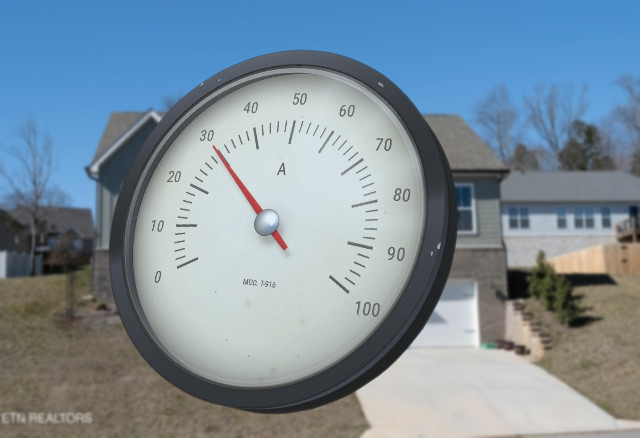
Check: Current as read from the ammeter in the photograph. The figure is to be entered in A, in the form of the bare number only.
30
